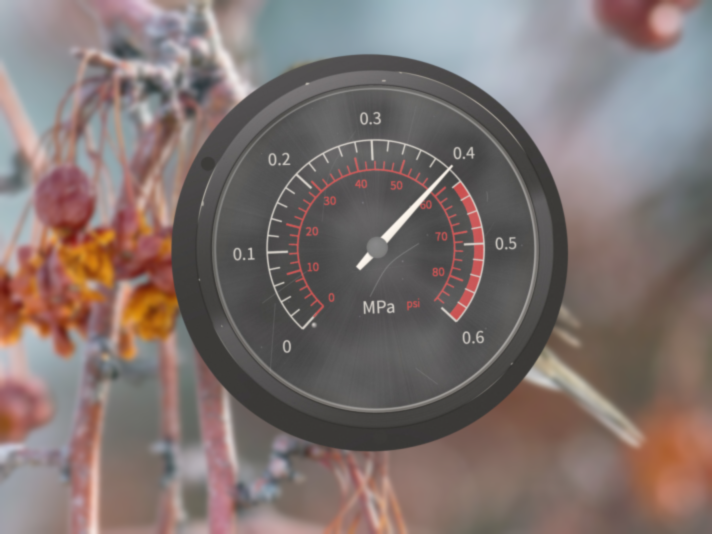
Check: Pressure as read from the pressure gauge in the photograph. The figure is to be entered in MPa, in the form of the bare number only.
0.4
